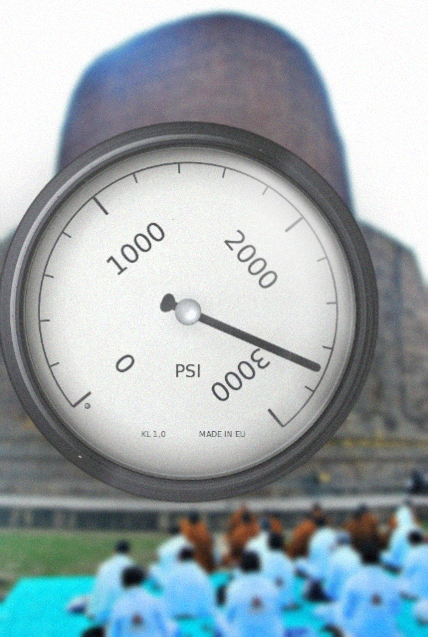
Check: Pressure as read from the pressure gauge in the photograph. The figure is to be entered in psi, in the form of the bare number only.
2700
